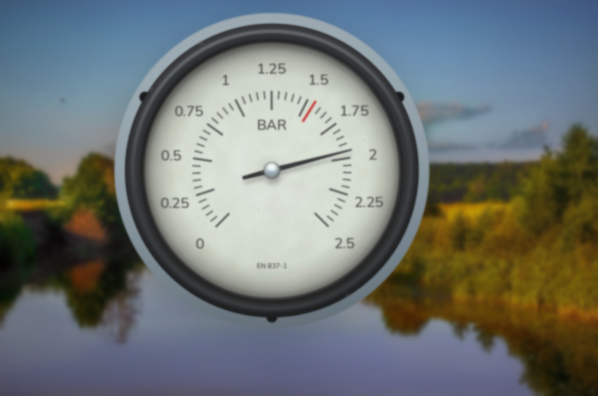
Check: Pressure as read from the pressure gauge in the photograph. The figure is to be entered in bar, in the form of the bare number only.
1.95
